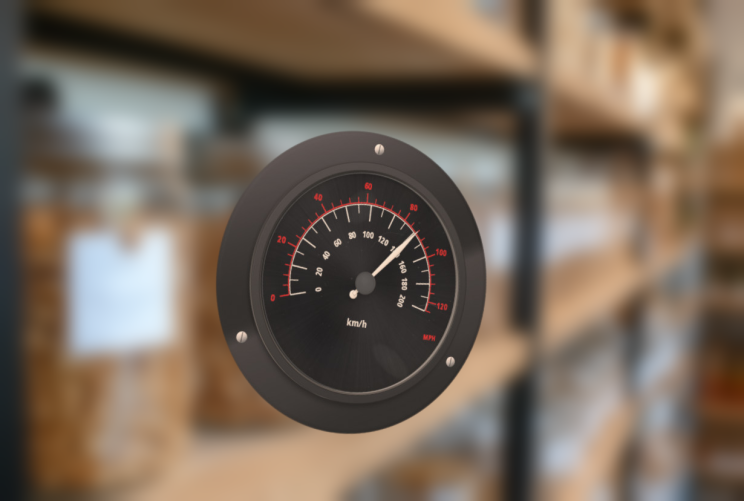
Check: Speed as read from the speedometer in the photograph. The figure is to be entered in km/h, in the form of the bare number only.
140
